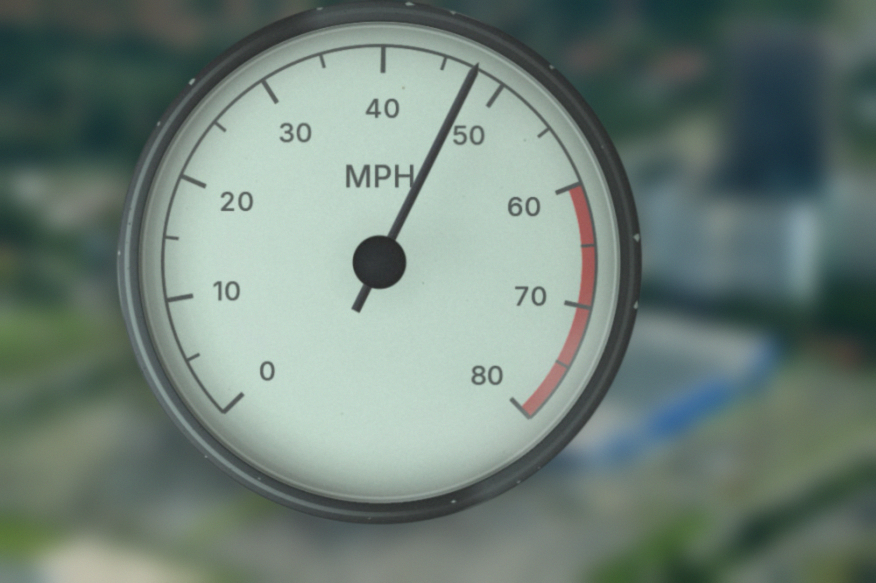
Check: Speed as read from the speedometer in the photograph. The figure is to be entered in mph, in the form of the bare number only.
47.5
